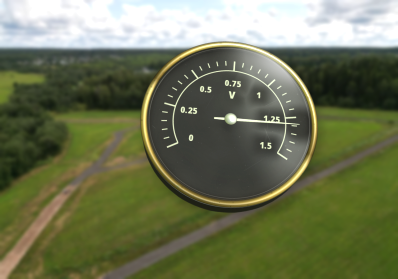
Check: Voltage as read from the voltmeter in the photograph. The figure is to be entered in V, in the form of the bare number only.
1.3
